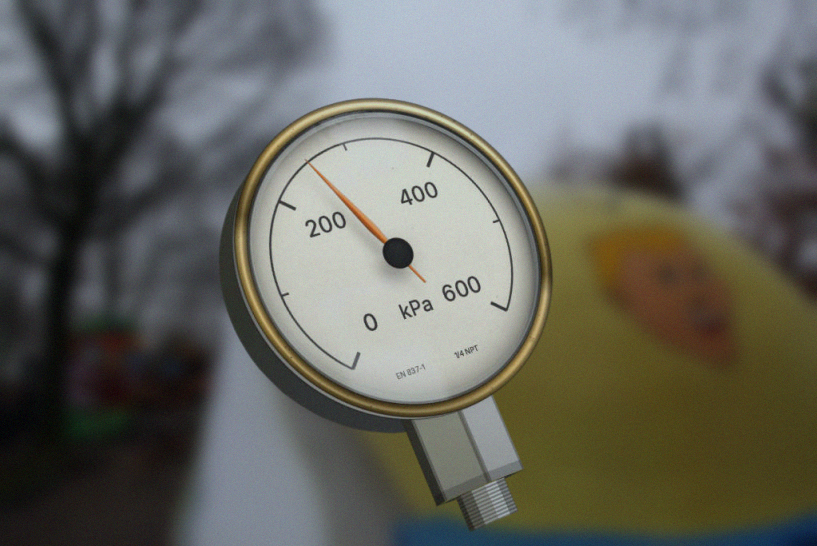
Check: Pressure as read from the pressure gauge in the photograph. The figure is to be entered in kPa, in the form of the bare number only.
250
